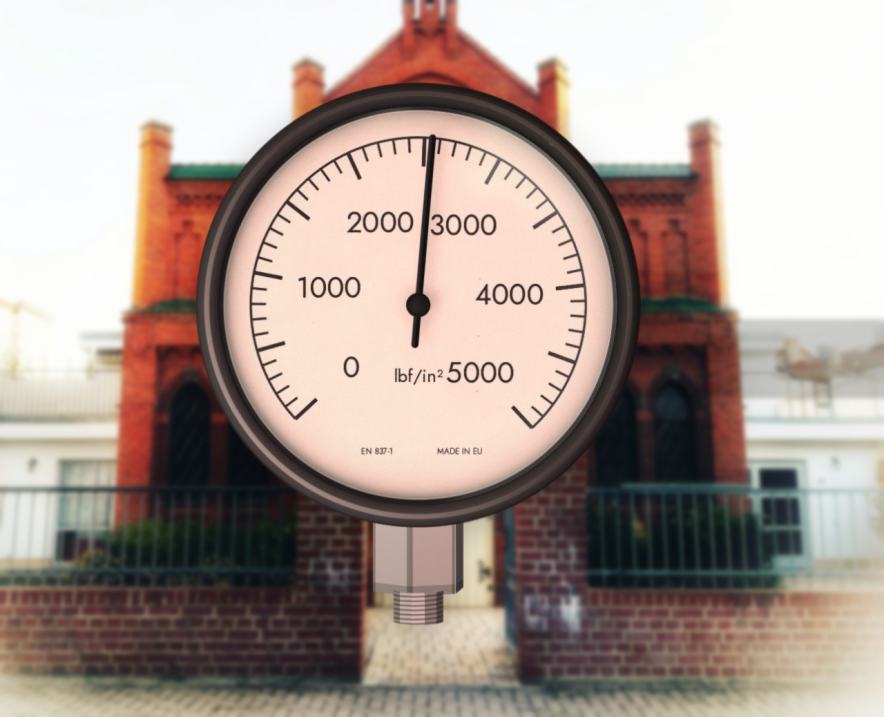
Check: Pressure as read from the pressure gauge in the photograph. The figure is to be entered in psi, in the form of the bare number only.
2550
